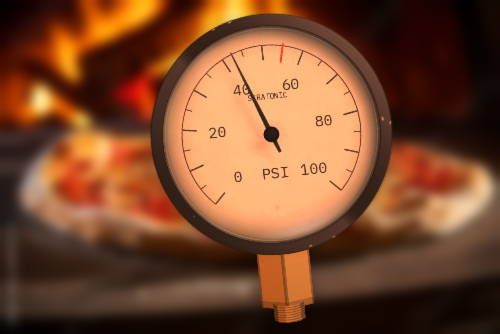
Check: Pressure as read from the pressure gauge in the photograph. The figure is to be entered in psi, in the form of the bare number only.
42.5
